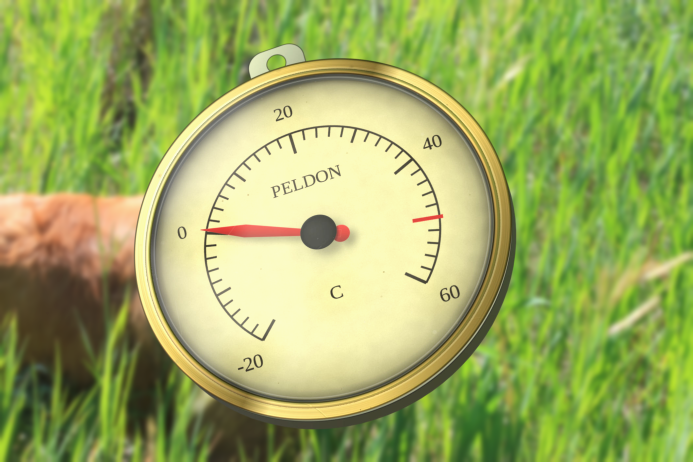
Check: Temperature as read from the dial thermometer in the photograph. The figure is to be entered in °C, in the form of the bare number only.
0
